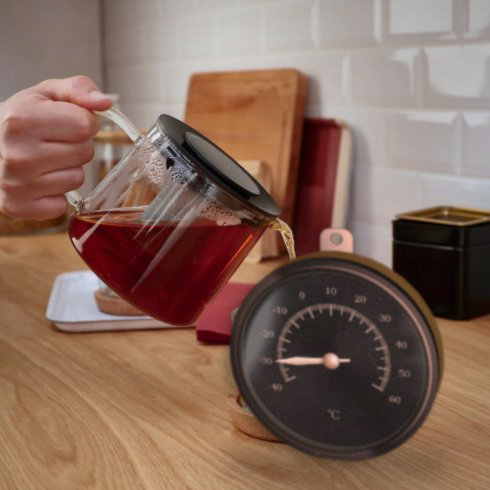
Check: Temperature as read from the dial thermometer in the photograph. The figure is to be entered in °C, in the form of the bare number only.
-30
